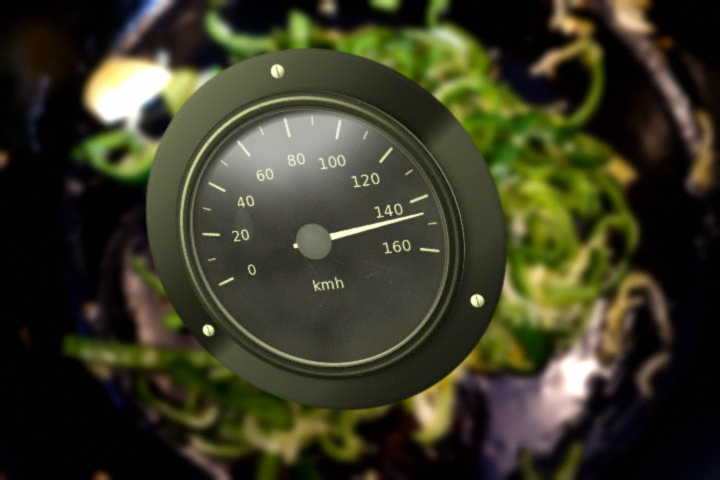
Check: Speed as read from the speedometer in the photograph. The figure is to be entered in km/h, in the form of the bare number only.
145
